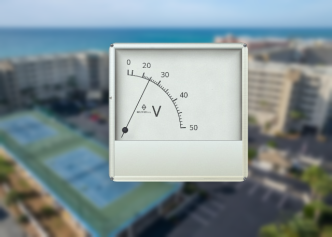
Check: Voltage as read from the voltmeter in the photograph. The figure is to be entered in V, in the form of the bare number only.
25
